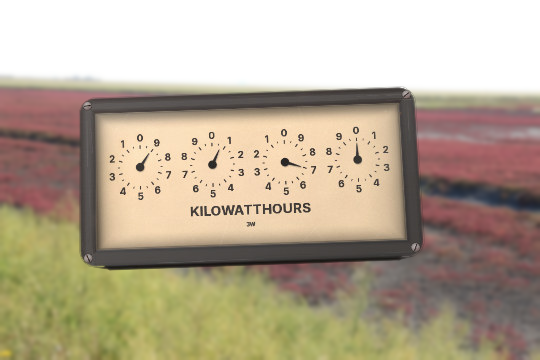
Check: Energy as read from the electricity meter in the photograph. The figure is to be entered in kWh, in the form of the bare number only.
9070
